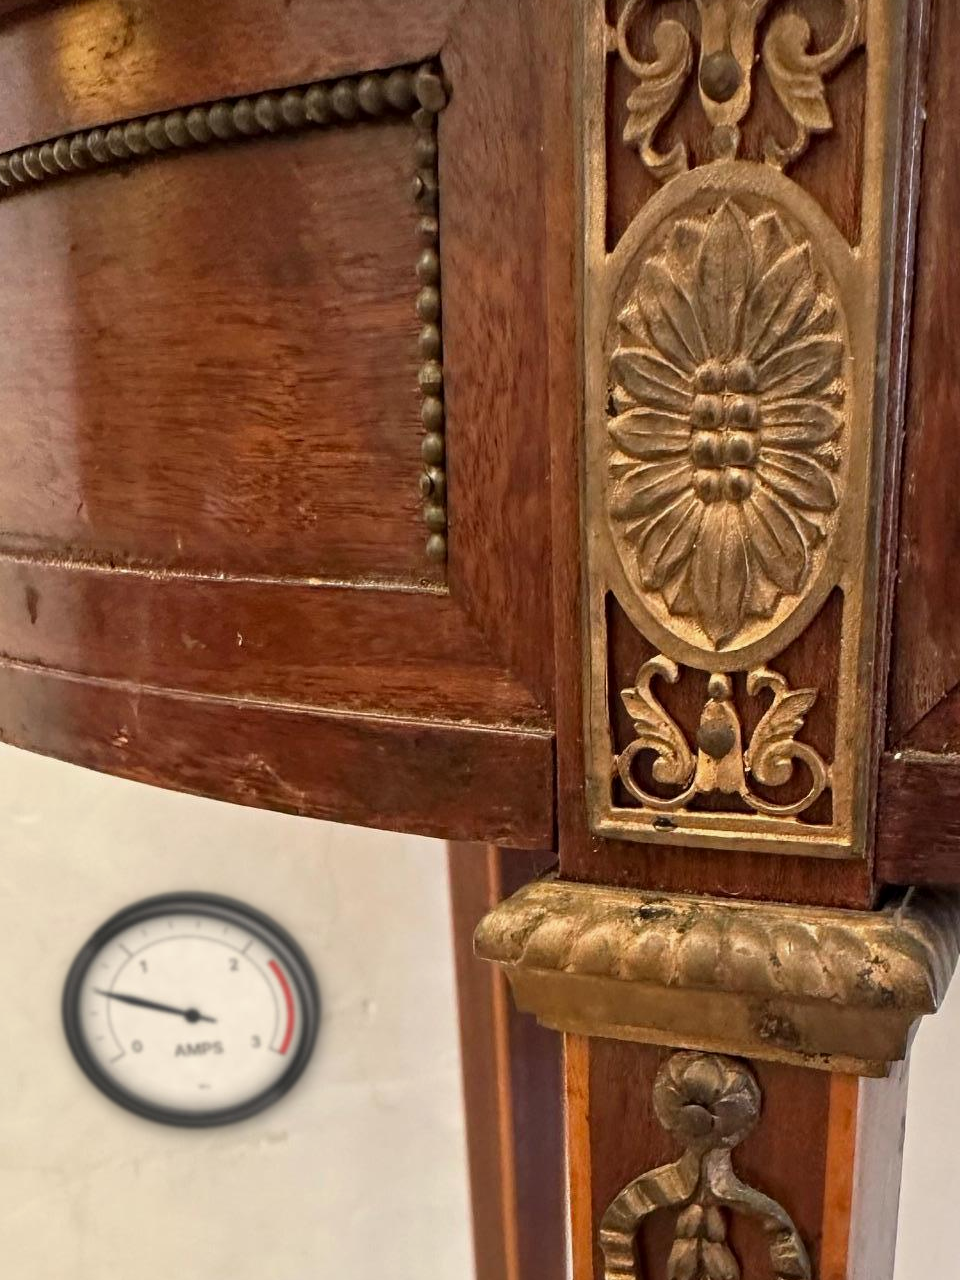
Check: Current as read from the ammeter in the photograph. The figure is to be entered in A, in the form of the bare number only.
0.6
